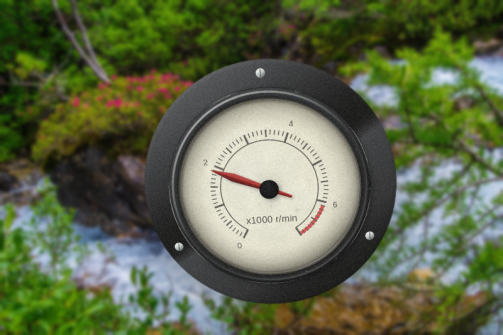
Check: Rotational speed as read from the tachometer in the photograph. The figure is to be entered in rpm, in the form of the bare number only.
1900
